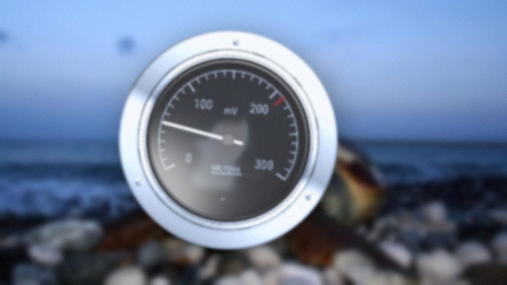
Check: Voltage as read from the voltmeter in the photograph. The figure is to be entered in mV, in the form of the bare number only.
50
